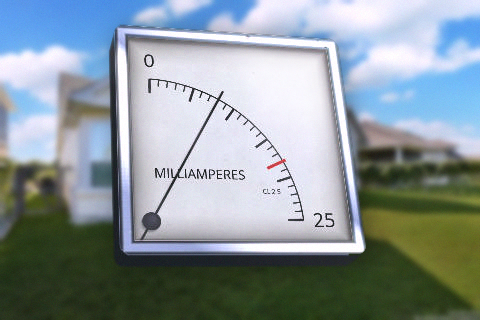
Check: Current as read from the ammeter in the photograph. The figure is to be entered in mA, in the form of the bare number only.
8
